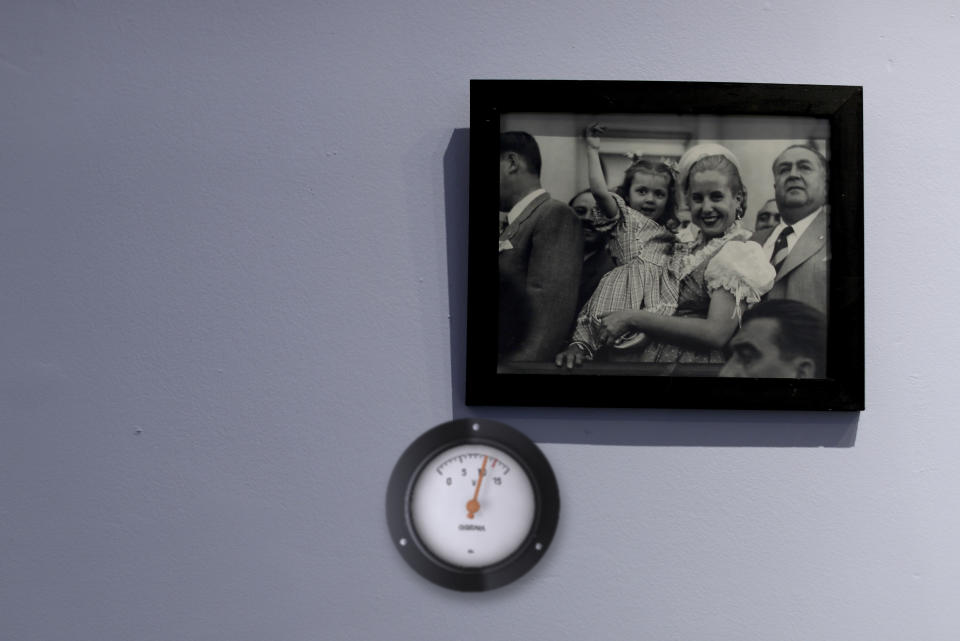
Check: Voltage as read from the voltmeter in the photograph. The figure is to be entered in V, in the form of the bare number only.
10
